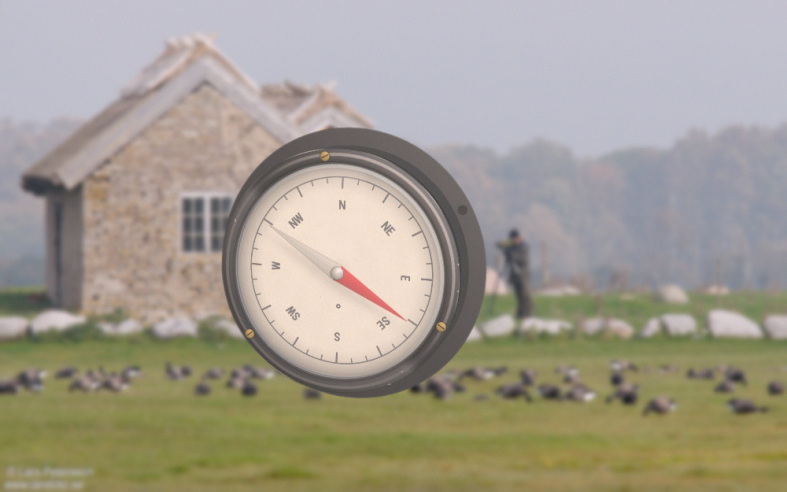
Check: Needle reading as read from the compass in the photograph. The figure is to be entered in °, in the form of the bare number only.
120
